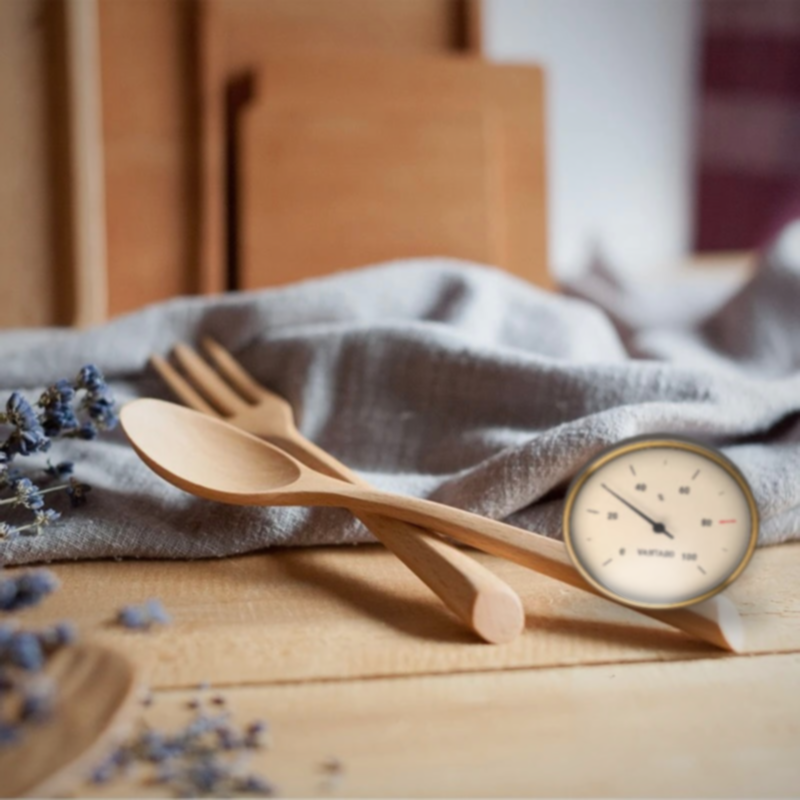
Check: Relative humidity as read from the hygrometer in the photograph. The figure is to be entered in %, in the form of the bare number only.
30
